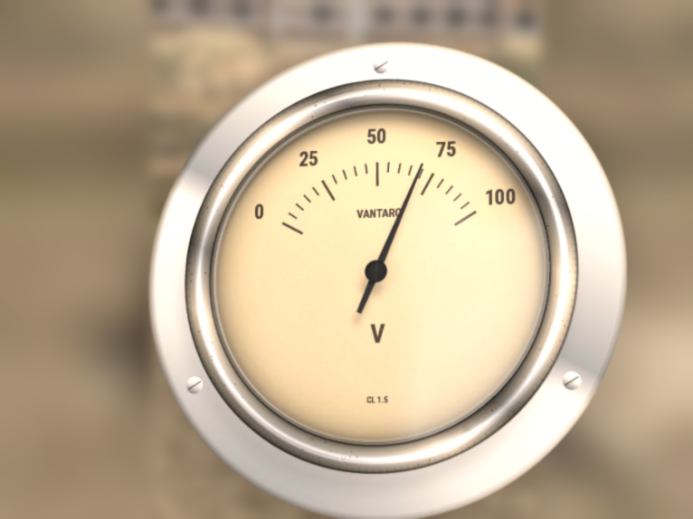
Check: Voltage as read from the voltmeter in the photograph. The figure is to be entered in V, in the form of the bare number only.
70
